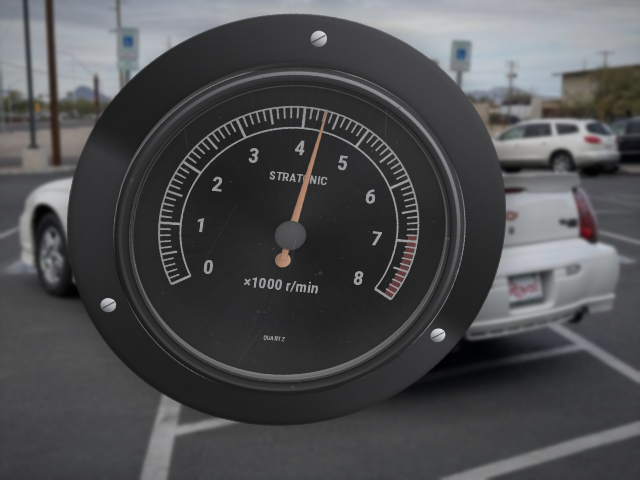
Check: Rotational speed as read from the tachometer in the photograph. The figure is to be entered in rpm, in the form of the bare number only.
4300
